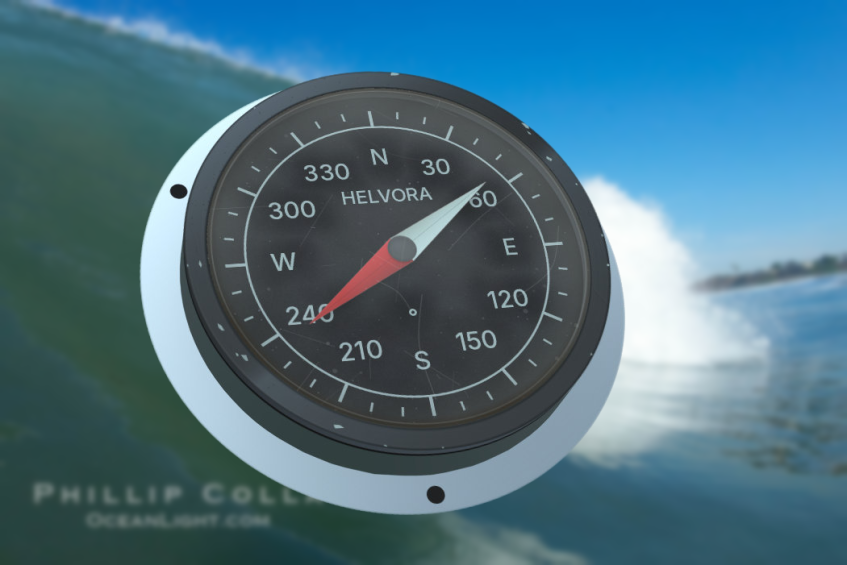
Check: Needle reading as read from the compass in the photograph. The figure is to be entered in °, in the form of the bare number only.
235
